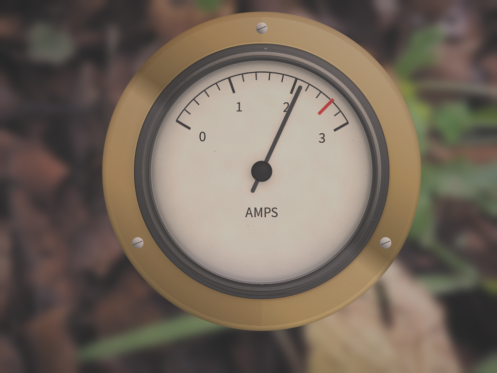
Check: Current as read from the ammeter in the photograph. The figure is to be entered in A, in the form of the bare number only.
2.1
